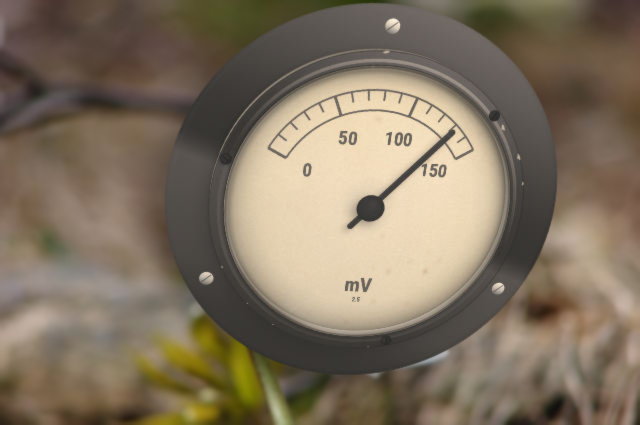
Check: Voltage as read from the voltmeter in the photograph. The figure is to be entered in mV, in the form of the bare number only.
130
